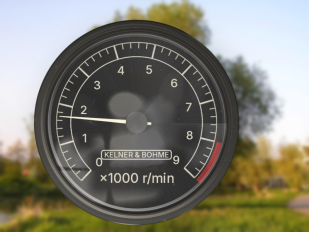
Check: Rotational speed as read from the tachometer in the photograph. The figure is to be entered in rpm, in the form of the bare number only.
1700
